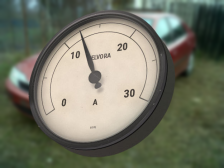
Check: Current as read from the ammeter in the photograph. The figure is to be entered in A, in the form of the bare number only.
12.5
